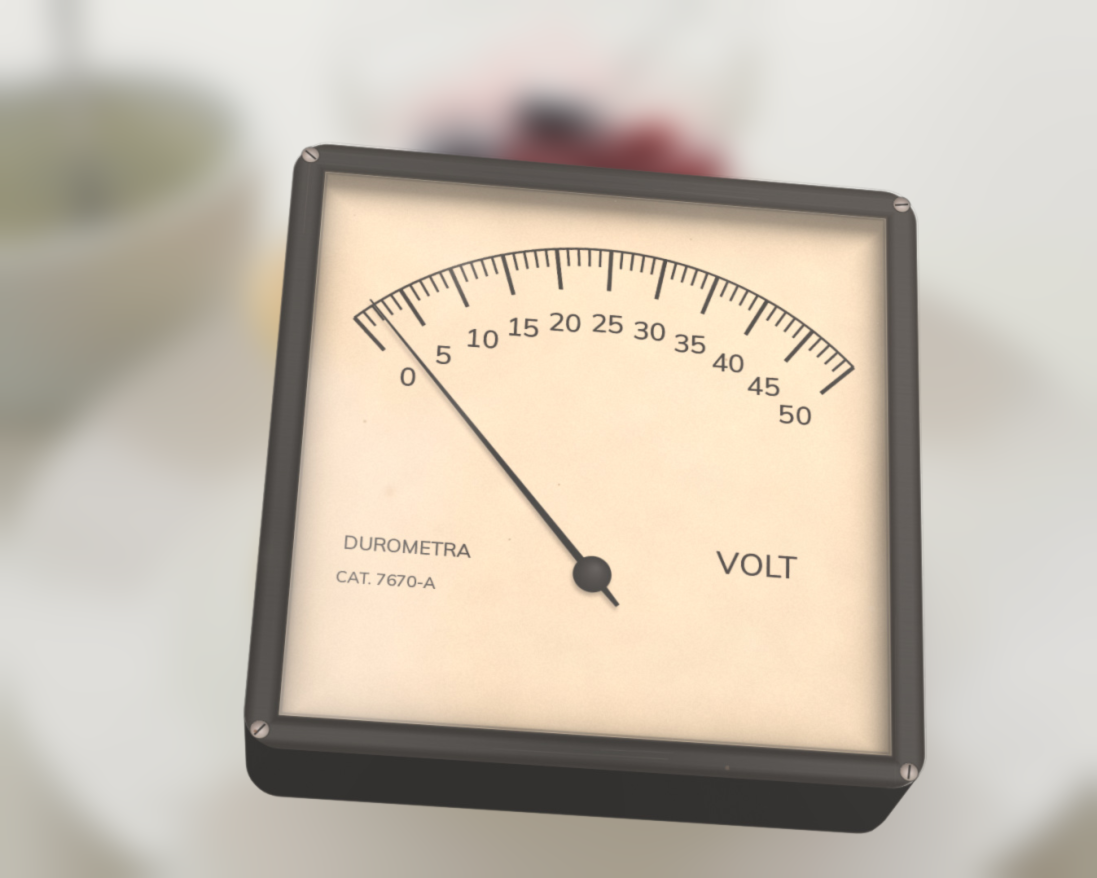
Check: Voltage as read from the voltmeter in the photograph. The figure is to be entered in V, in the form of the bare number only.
2
